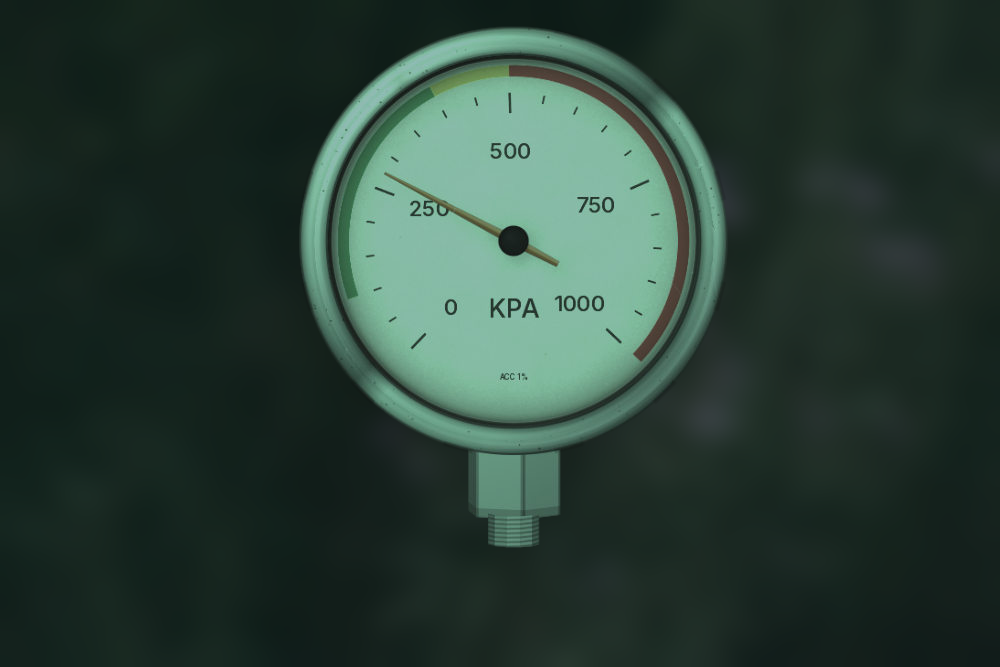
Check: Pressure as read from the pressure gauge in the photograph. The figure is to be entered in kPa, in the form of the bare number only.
275
